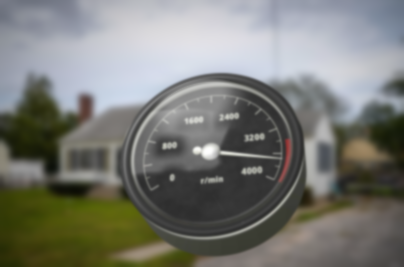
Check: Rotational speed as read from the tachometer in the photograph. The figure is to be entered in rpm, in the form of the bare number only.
3700
